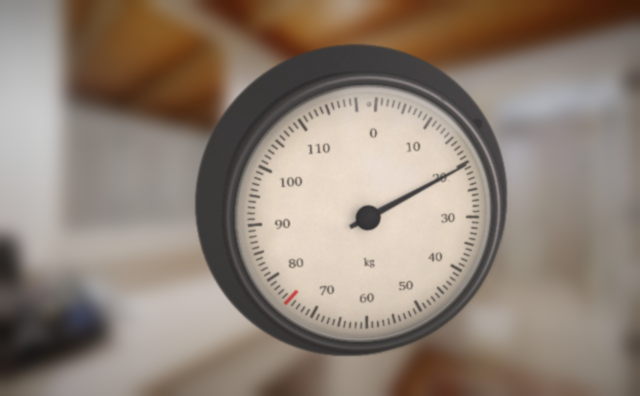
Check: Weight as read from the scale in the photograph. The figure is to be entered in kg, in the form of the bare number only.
20
